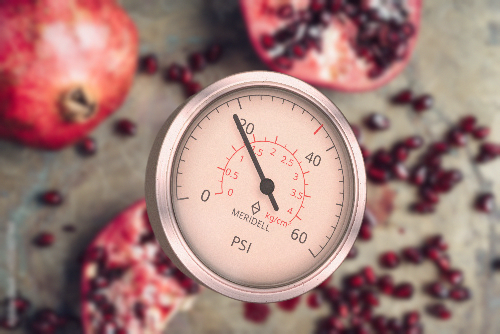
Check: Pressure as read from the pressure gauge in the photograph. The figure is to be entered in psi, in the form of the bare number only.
18
